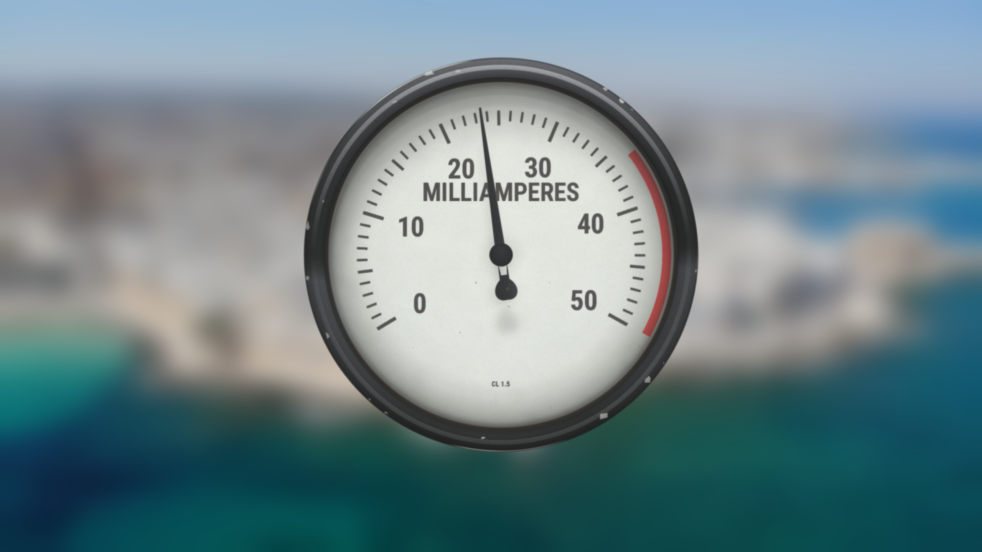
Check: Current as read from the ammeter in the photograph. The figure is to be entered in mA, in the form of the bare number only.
23.5
